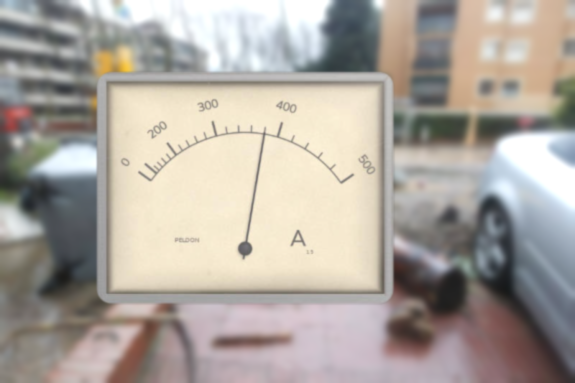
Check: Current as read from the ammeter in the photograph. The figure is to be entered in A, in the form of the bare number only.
380
